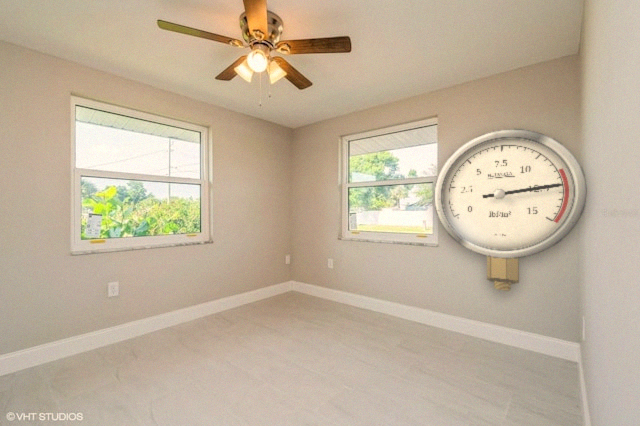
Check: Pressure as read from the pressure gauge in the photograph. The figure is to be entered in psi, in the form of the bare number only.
12.5
